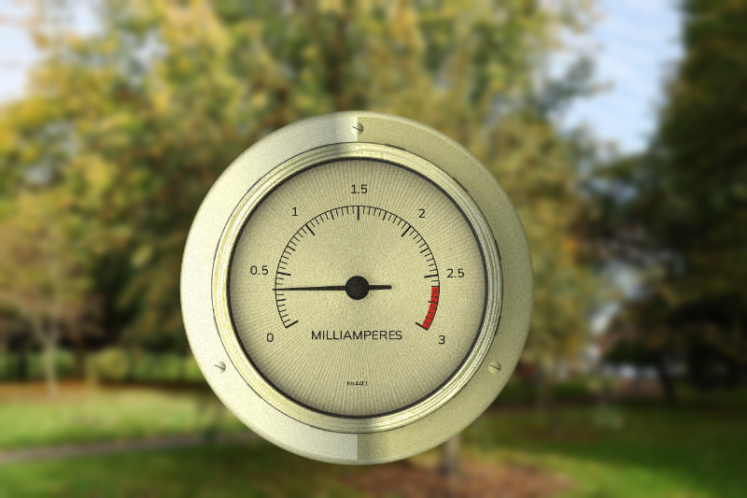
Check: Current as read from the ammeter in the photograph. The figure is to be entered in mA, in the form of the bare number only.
0.35
